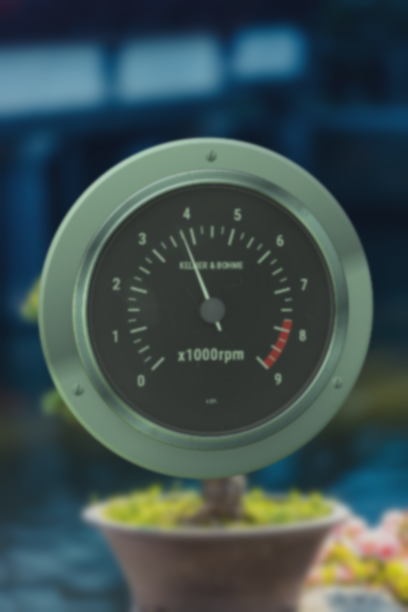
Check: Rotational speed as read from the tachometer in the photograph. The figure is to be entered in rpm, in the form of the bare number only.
3750
